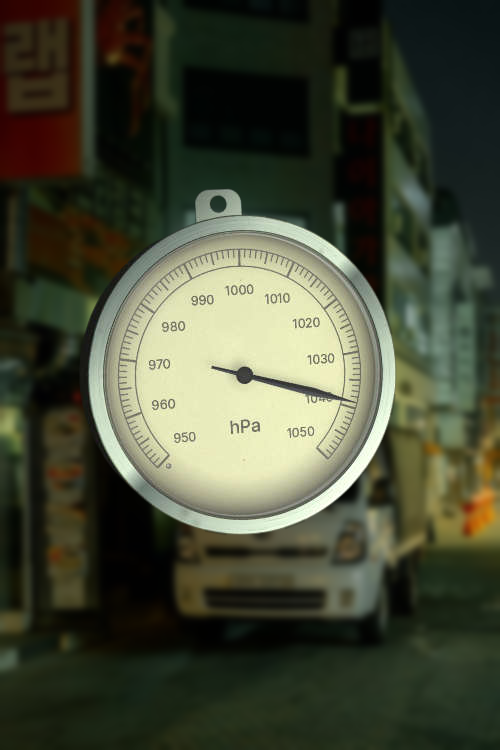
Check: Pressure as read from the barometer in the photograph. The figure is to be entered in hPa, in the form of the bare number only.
1039
